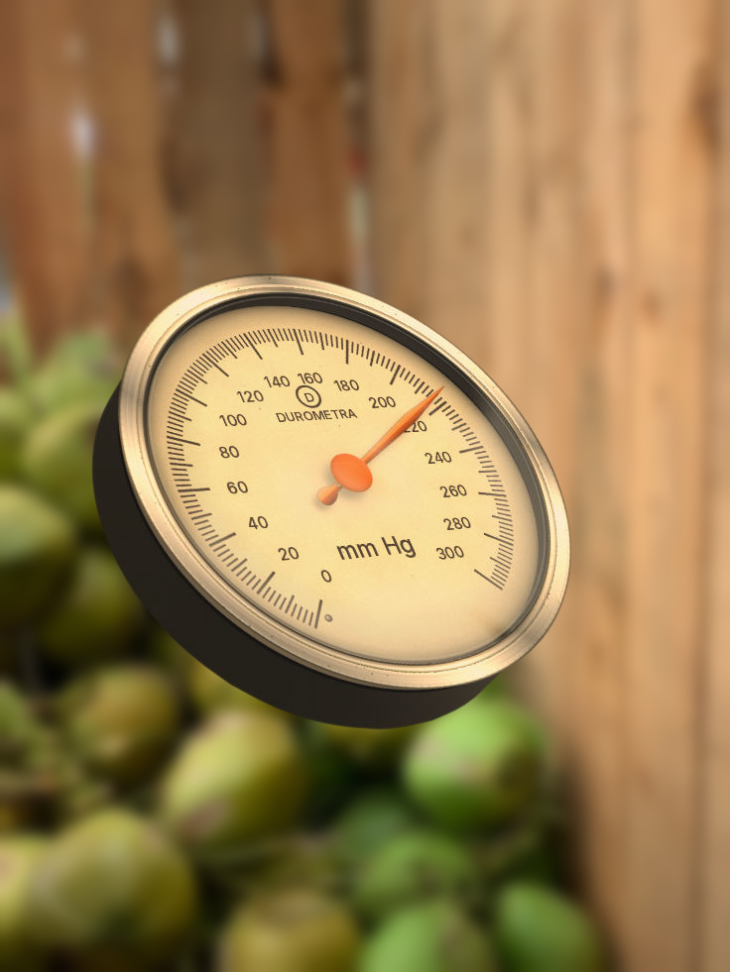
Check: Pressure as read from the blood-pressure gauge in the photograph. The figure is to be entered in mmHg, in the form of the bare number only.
216
